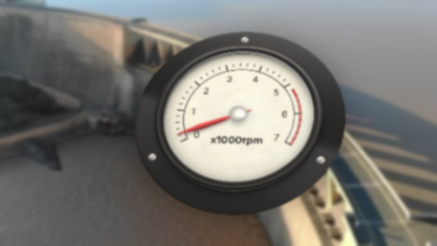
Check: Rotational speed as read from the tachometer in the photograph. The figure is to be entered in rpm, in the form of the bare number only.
200
